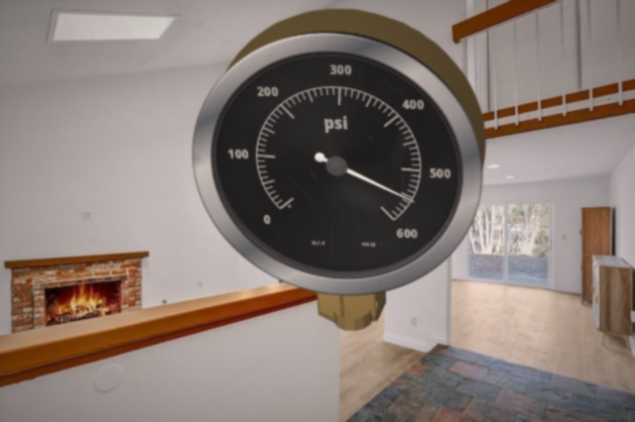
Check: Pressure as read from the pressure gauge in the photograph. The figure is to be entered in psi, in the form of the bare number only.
550
